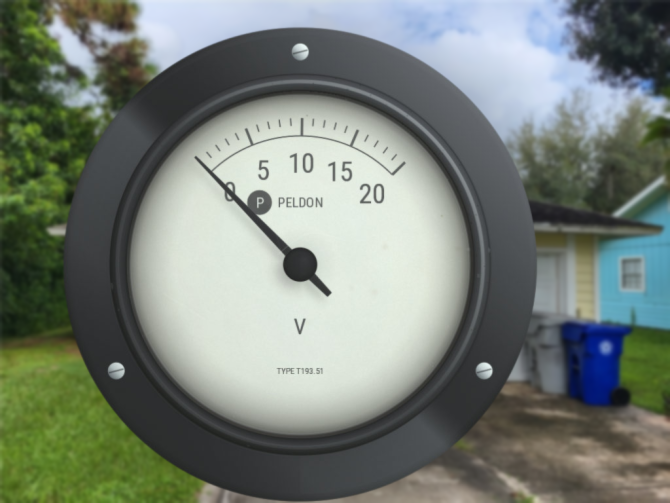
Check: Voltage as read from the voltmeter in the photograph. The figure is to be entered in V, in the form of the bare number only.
0
